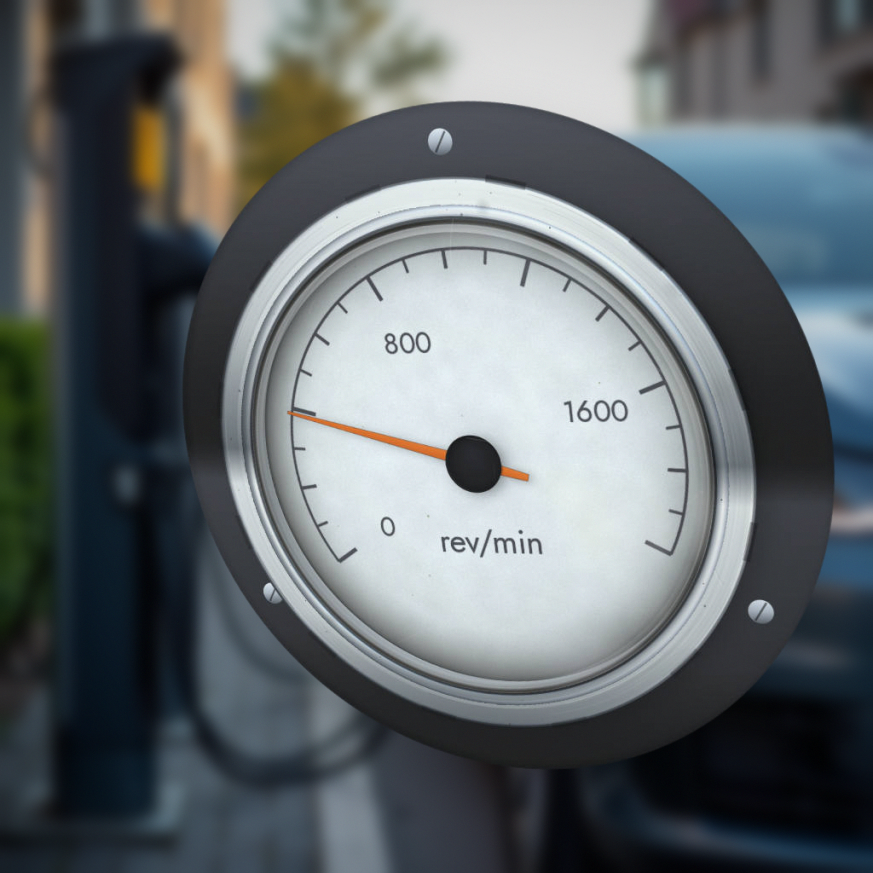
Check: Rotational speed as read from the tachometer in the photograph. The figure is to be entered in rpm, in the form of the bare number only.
400
